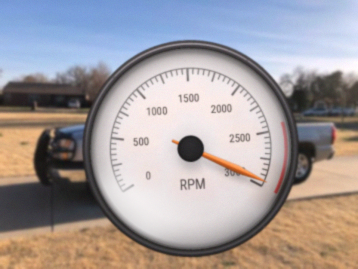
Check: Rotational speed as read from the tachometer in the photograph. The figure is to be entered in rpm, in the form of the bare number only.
2950
